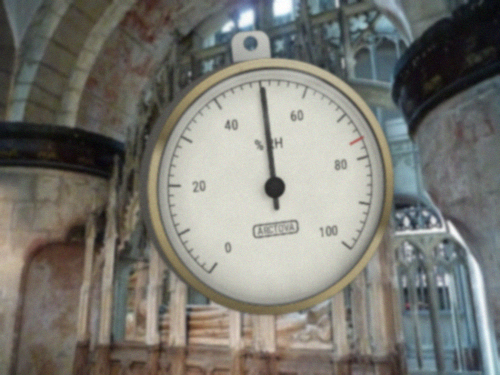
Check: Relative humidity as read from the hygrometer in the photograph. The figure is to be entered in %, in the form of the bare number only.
50
